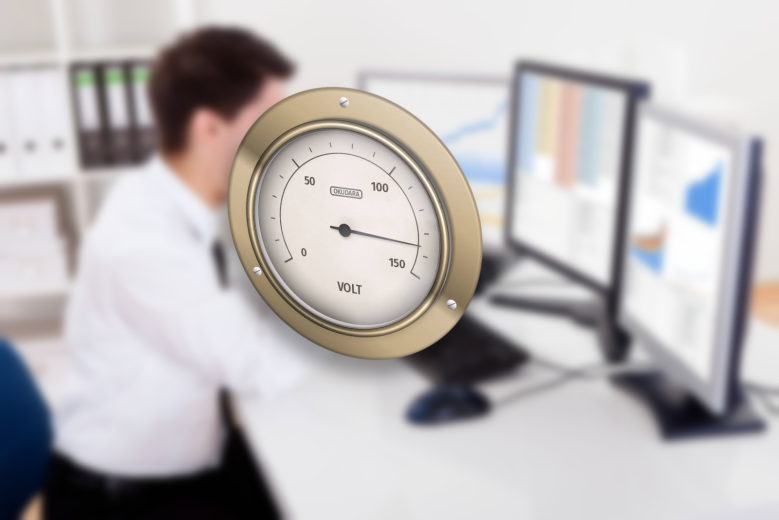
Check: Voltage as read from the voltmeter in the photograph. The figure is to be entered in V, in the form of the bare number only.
135
